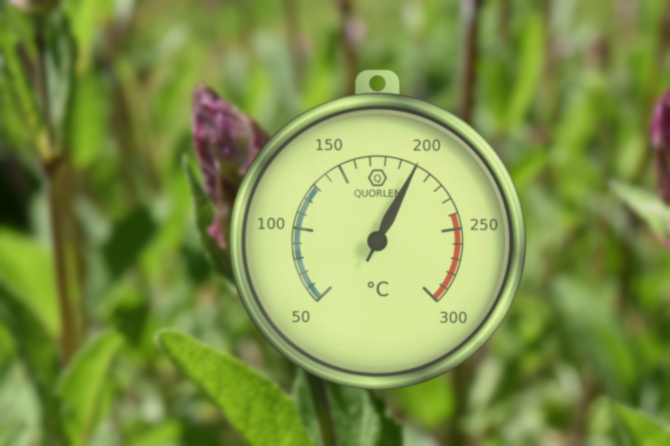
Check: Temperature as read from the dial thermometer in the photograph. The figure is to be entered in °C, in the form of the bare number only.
200
